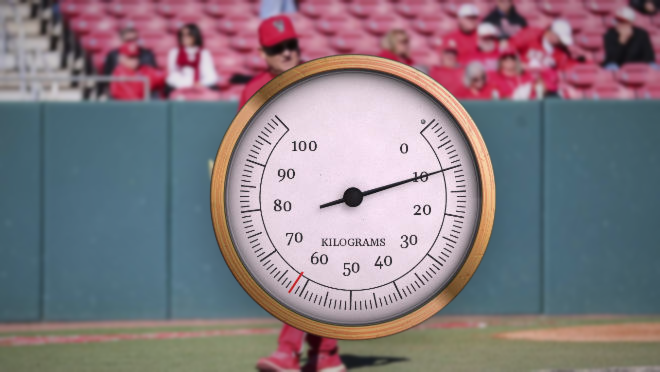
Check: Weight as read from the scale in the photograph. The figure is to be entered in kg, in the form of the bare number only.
10
